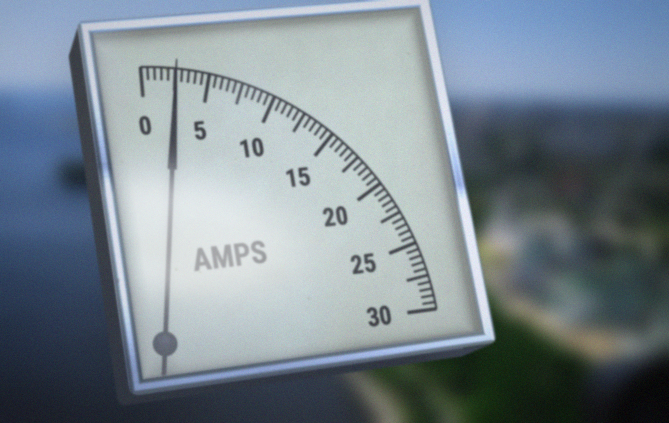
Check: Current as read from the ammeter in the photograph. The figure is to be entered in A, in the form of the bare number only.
2.5
